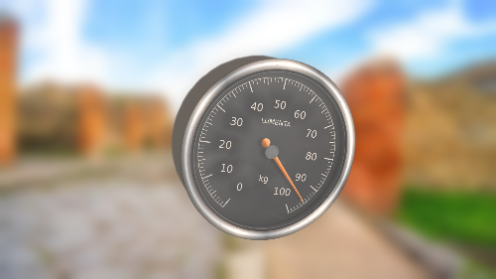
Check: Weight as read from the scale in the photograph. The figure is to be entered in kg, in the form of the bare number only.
95
